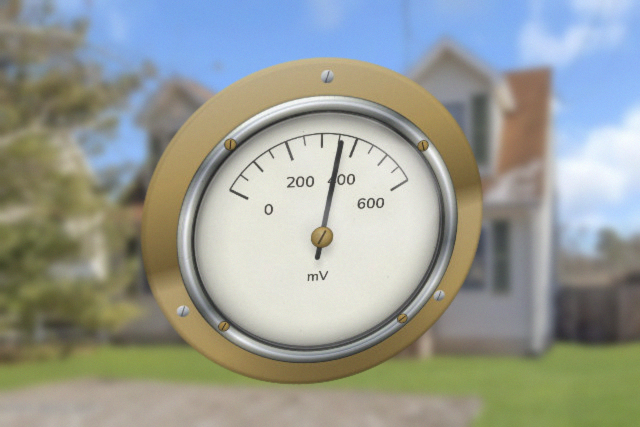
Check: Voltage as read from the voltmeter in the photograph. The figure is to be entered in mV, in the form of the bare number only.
350
